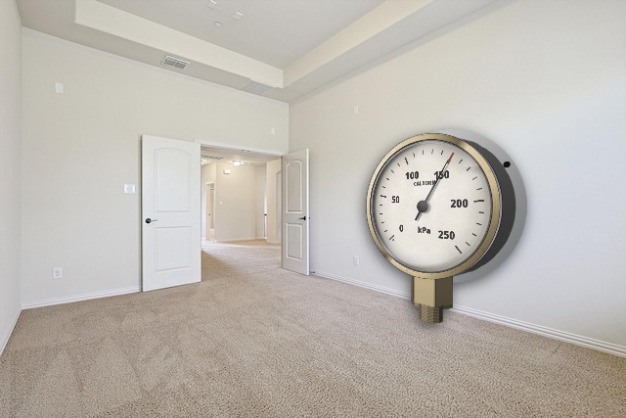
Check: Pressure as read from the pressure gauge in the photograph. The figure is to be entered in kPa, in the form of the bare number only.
150
